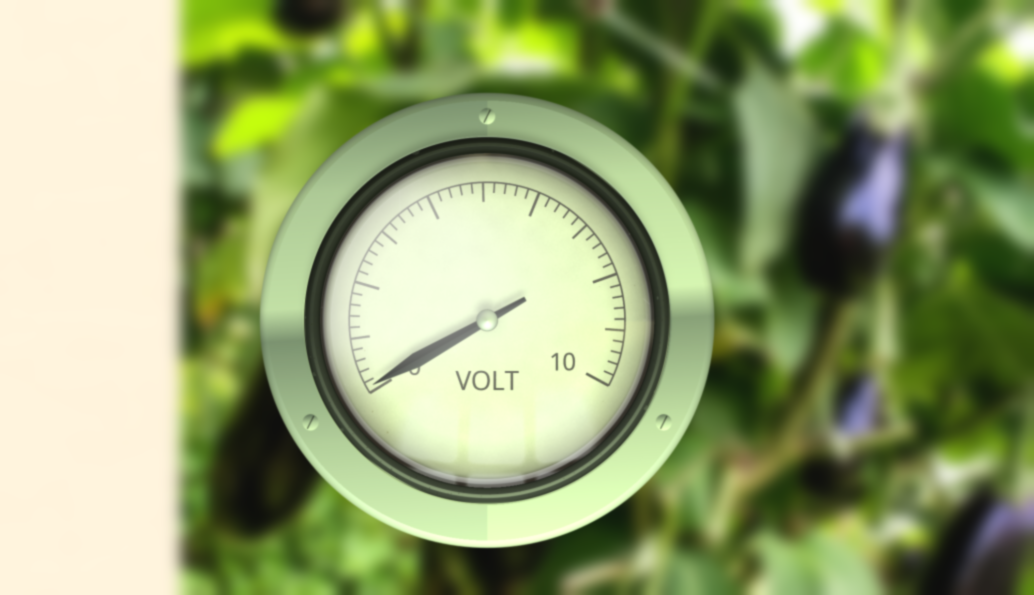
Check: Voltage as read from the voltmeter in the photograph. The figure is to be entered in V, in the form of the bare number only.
0.1
